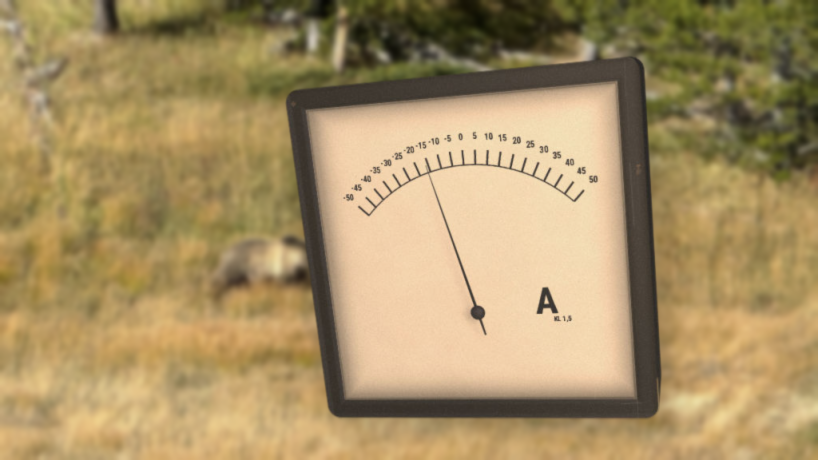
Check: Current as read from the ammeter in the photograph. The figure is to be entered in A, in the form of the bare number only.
-15
